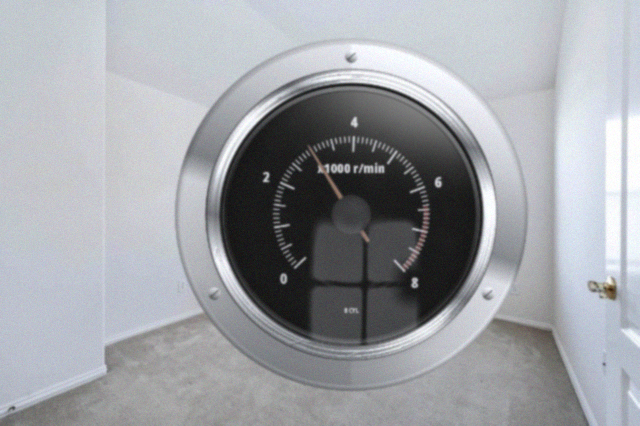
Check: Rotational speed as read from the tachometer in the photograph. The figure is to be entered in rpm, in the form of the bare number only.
3000
